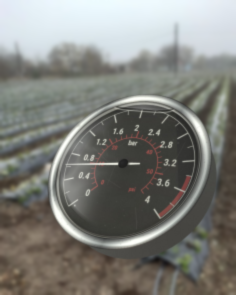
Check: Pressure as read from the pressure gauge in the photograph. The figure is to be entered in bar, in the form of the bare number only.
0.6
